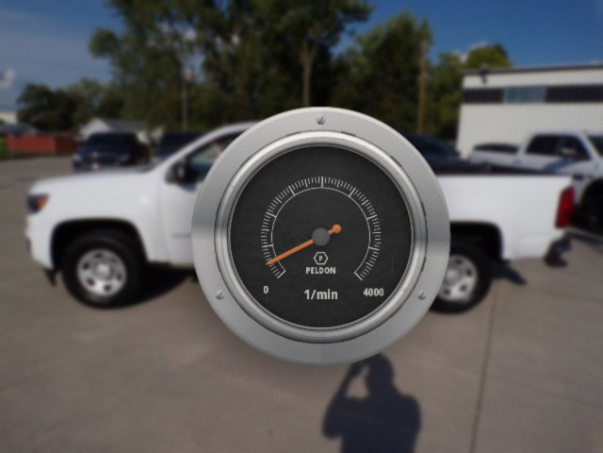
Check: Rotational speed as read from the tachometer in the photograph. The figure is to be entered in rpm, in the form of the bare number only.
250
